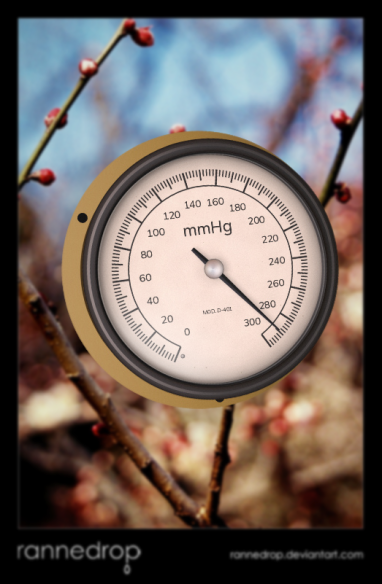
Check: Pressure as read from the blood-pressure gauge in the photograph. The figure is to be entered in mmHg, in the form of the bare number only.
290
